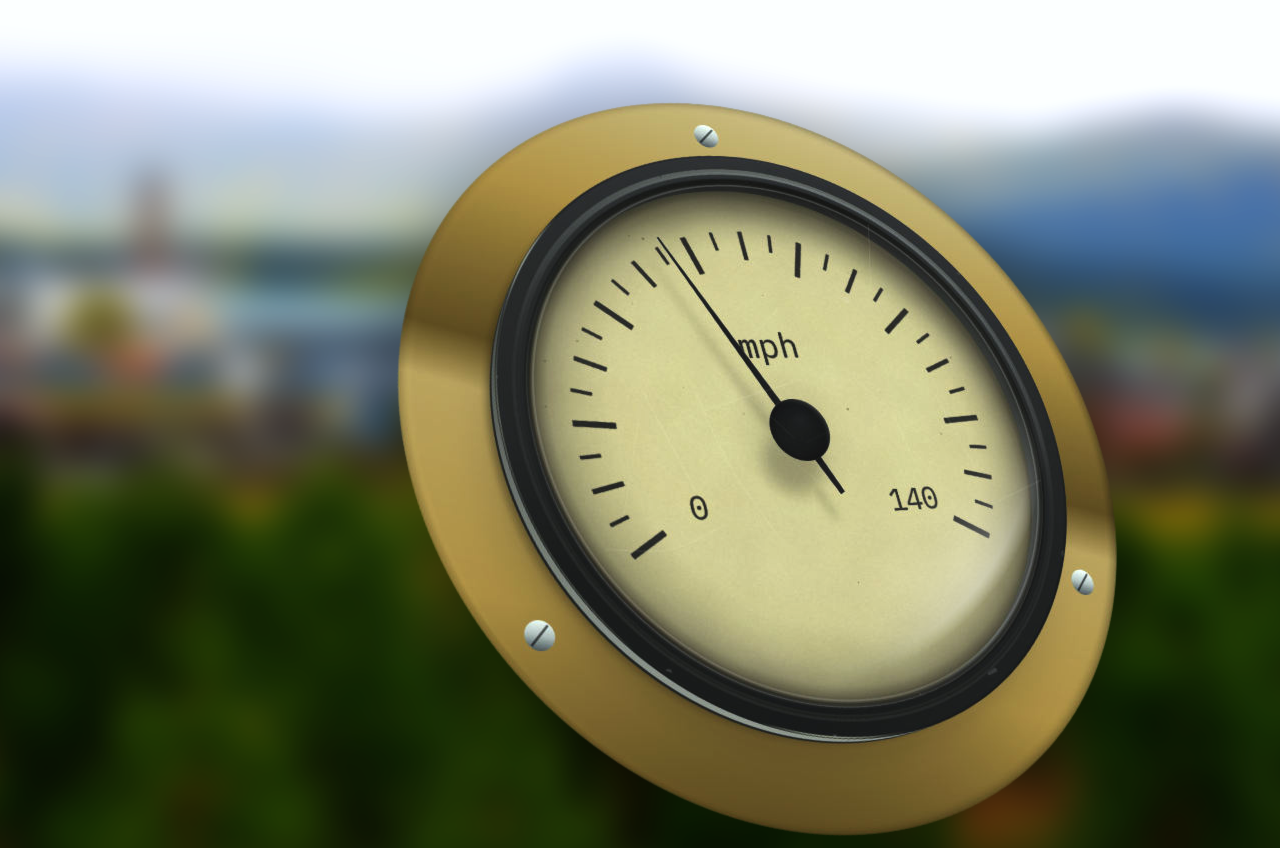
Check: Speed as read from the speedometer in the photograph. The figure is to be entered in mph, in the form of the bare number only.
55
